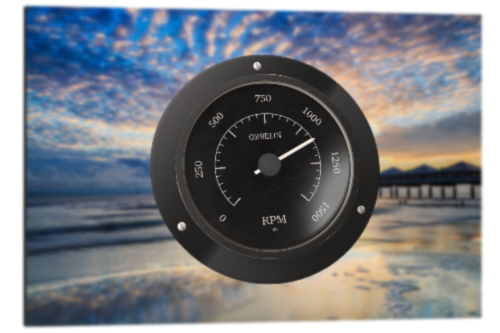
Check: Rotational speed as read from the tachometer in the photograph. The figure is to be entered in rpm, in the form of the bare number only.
1100
